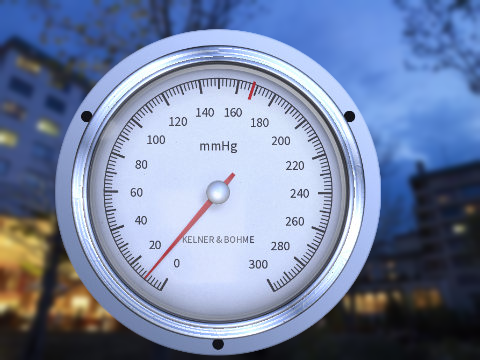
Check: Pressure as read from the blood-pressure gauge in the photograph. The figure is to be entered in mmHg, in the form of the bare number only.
10
